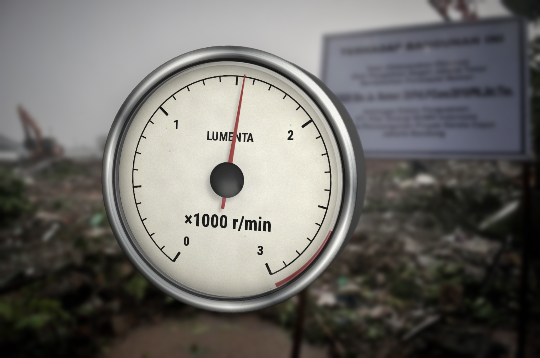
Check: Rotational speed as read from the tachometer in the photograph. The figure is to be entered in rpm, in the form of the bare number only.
1550
